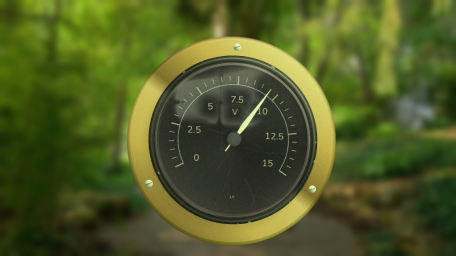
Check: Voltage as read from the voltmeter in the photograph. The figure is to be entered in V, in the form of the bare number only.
9.5
